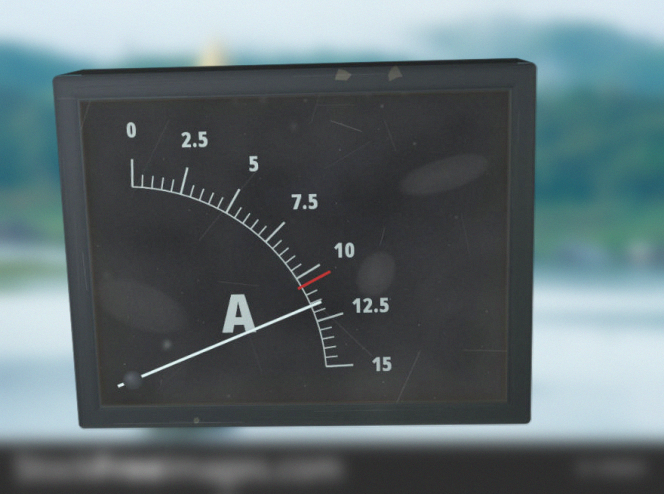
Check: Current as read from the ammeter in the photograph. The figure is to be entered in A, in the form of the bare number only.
11.5
